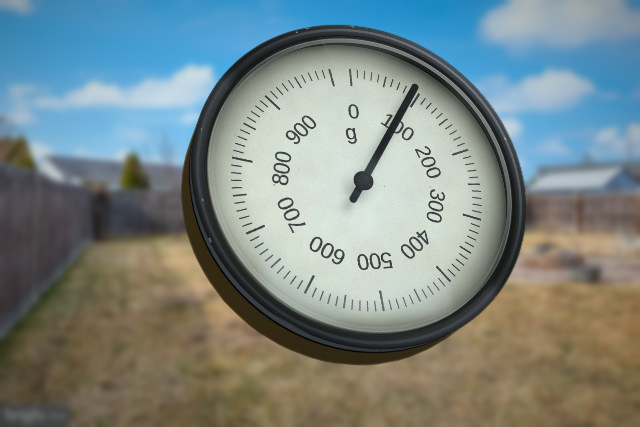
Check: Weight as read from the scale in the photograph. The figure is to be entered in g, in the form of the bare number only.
90
